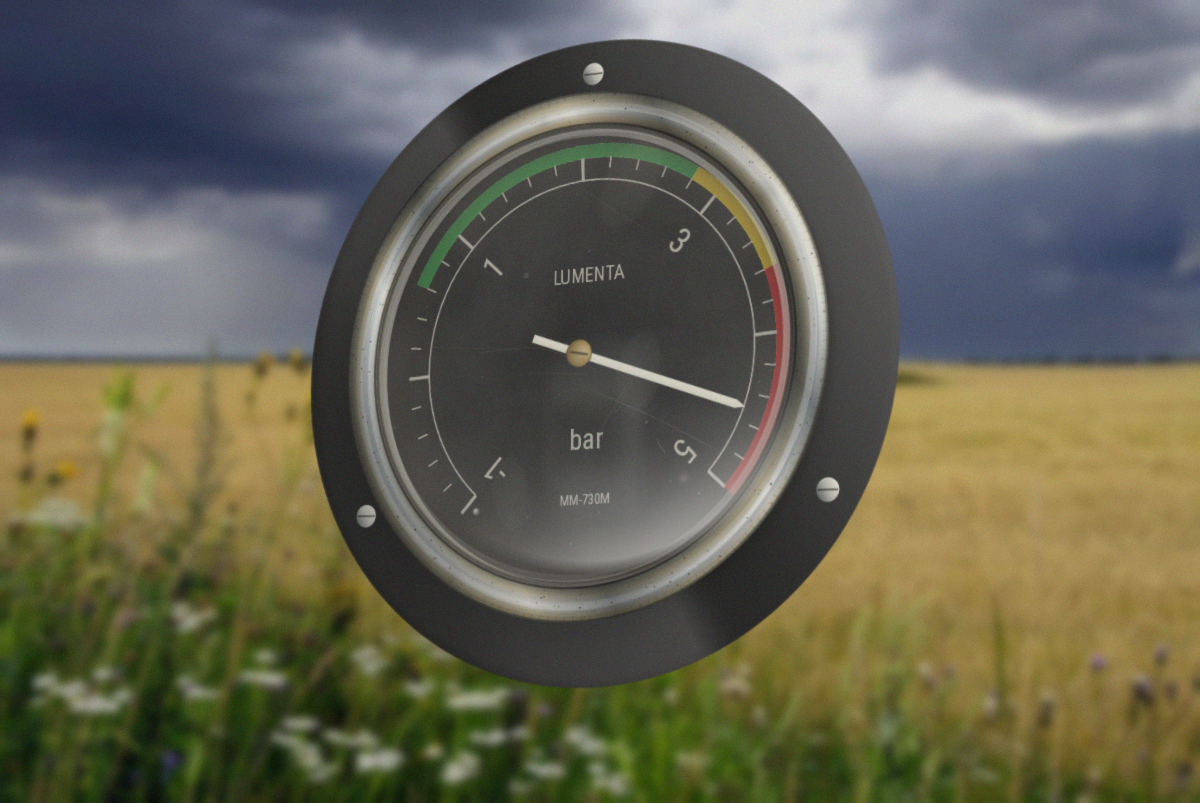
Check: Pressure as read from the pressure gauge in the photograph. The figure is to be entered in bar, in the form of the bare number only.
4.5
